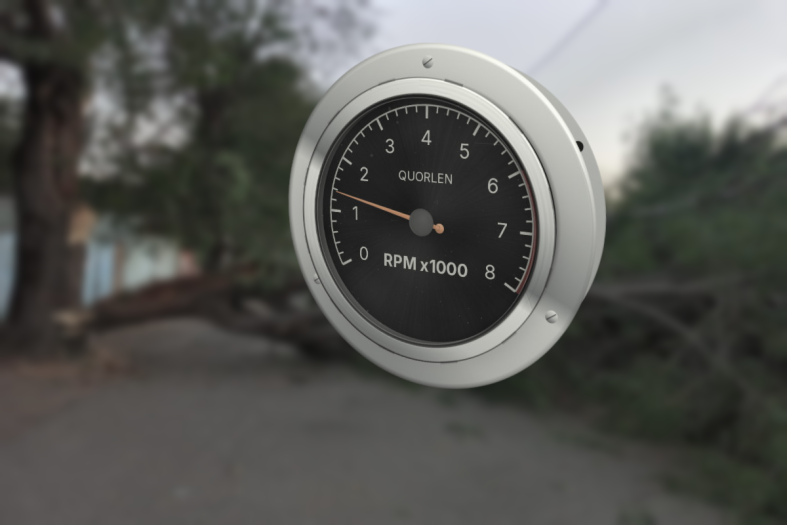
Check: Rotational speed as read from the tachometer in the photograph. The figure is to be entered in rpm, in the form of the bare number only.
1400
